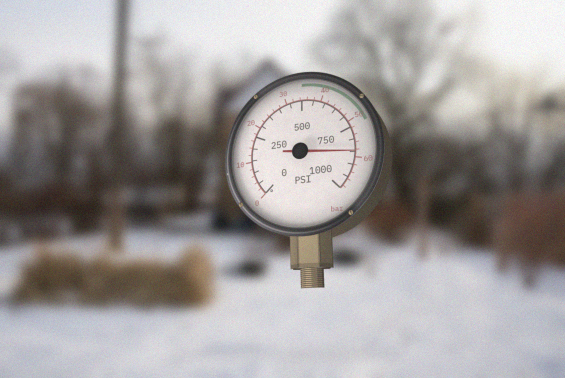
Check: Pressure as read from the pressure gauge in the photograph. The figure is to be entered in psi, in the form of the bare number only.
850
